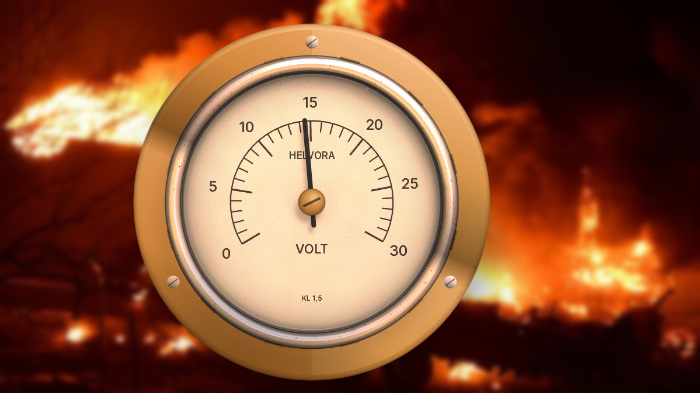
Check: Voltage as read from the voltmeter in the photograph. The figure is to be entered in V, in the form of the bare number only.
14.5
